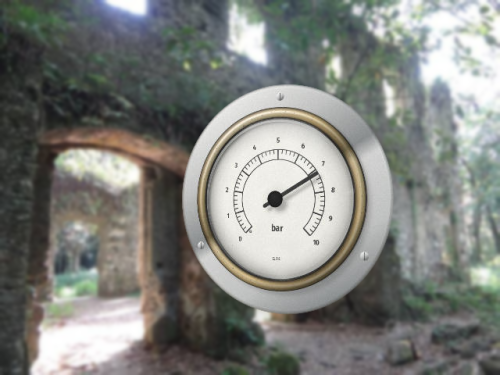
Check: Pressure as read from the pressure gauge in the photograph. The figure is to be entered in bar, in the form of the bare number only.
7.2
